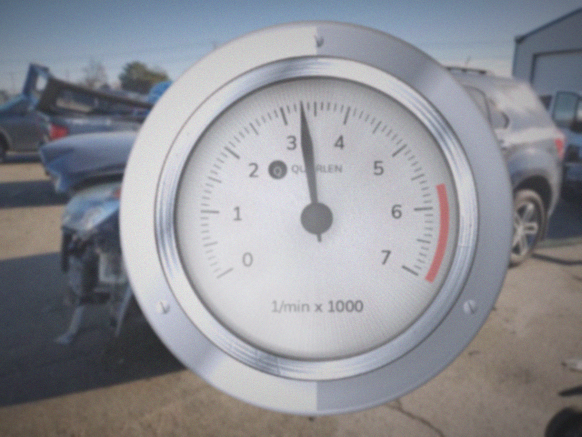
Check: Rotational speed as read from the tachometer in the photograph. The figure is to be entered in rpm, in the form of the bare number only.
3300
